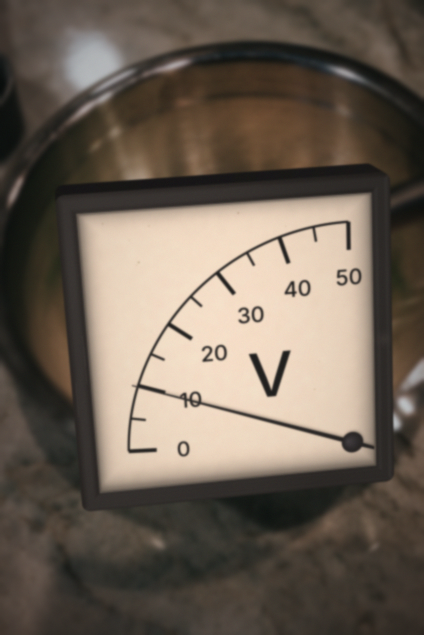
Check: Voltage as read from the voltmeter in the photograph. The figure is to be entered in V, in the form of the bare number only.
10
